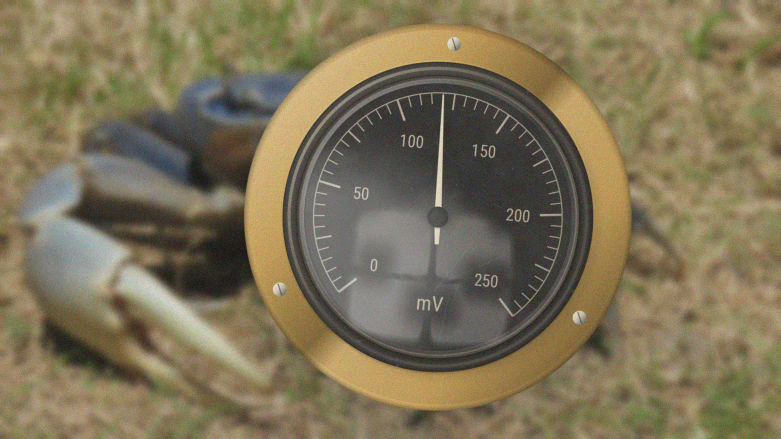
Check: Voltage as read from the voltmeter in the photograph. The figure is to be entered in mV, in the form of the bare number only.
120
